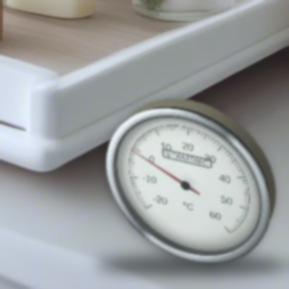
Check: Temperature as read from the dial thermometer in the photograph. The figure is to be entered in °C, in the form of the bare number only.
0
